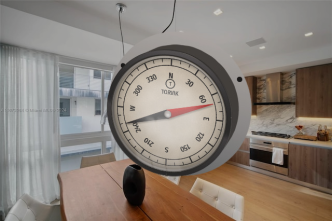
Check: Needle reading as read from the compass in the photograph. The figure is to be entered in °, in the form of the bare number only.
70
